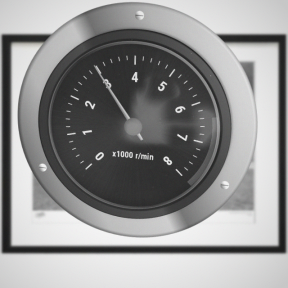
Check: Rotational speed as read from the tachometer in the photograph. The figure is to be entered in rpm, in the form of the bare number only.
3000
